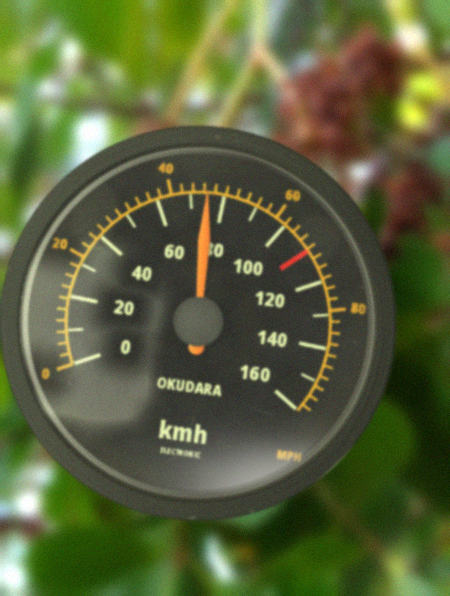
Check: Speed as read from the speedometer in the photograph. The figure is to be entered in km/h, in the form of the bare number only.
75
